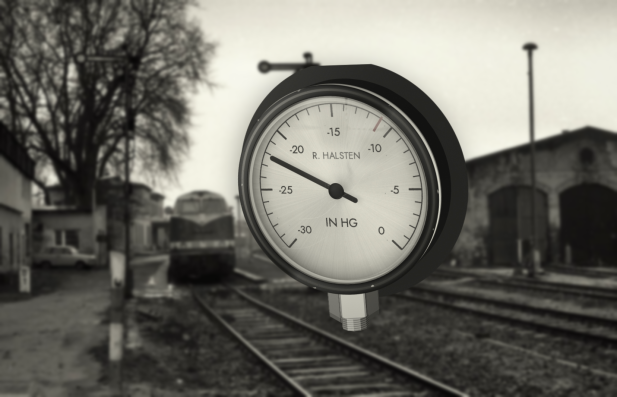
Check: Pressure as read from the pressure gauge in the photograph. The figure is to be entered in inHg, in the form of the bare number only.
-22
